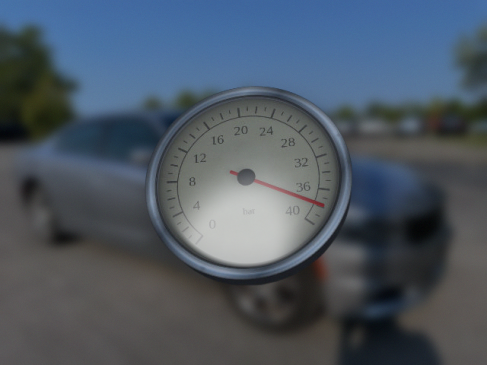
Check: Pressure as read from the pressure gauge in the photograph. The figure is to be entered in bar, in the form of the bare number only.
38
